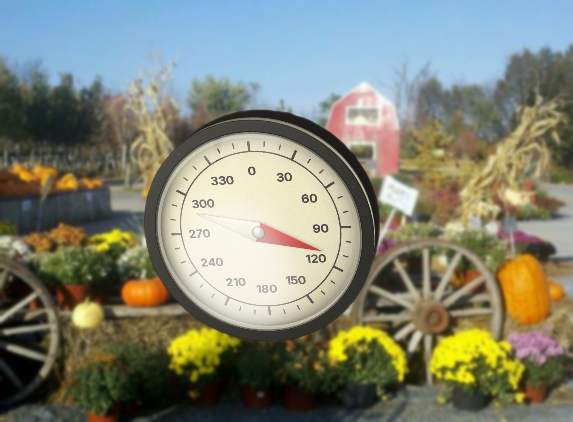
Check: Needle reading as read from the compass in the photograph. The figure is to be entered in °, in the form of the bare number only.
110
